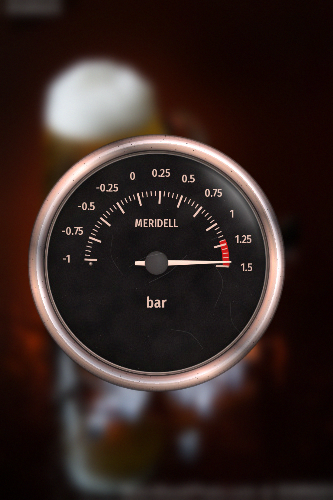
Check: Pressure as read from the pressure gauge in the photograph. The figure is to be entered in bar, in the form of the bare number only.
1.45
